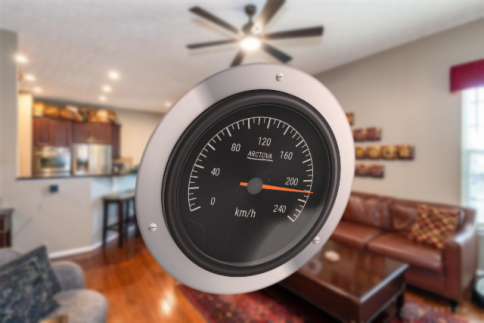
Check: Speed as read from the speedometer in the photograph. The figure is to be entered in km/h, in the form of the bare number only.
210
